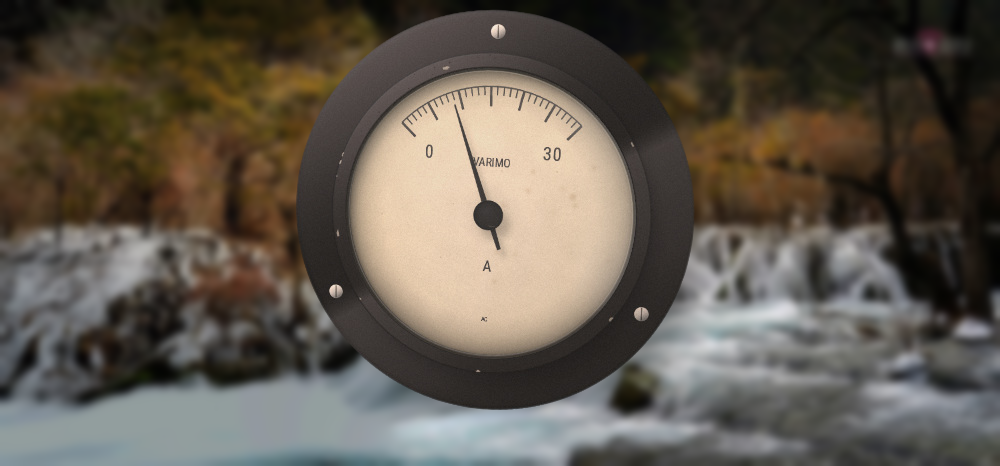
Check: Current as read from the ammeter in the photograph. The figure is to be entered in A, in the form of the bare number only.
9
